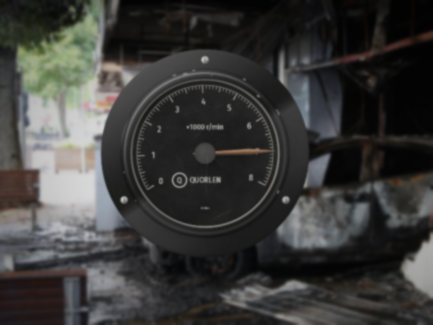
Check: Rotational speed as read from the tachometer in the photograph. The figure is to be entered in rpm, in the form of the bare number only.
7000
